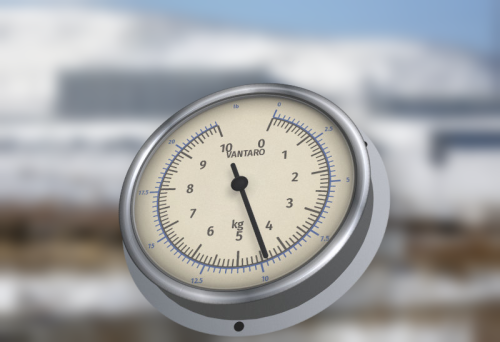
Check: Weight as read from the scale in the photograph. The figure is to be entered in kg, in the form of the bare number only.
4.4
